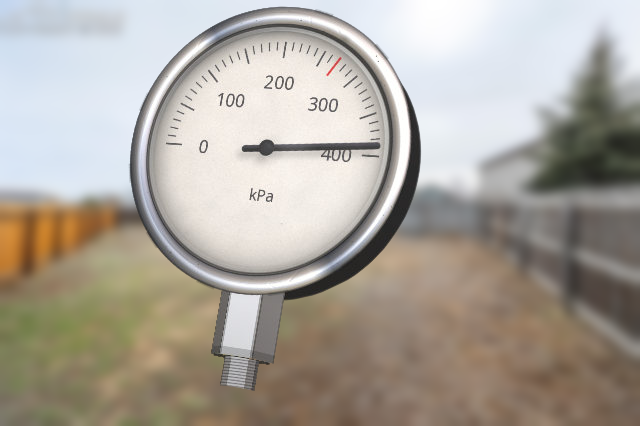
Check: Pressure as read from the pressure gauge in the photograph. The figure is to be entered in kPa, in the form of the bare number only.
390
